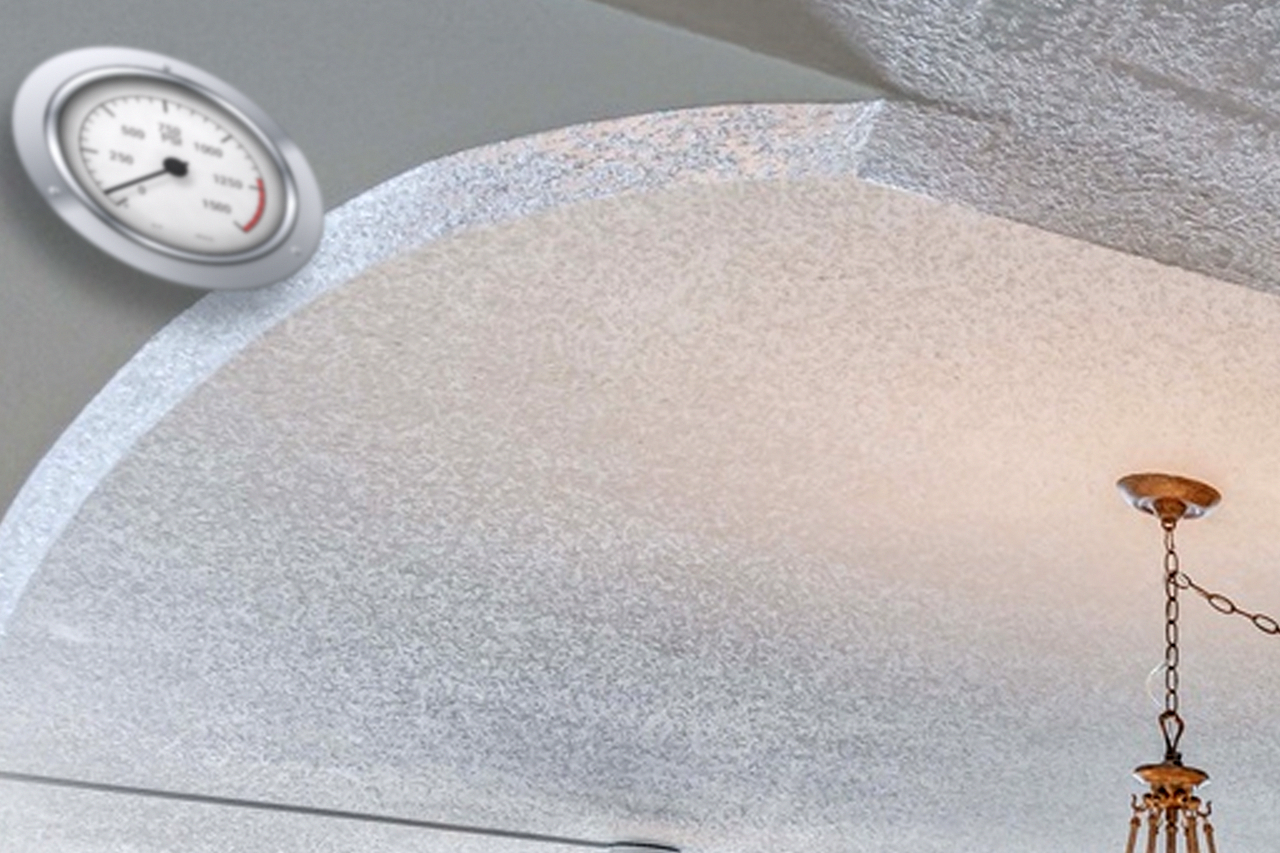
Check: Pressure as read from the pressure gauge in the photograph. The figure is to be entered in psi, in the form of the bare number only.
50
